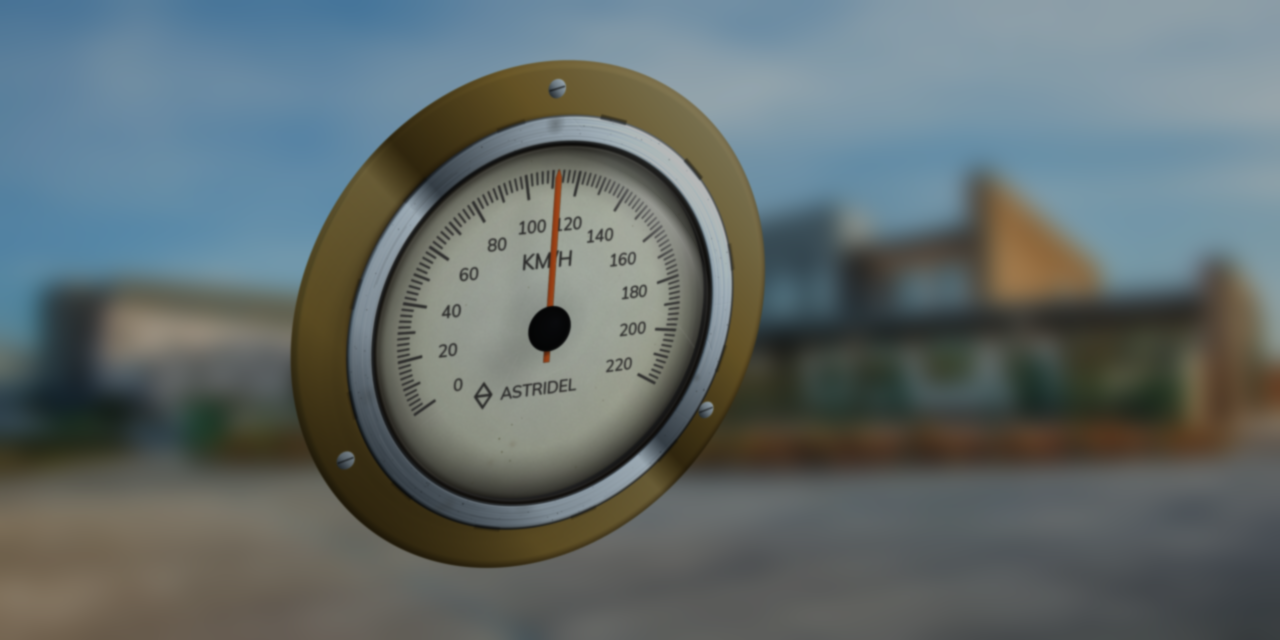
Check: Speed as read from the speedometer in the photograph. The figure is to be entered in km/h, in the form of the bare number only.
110
